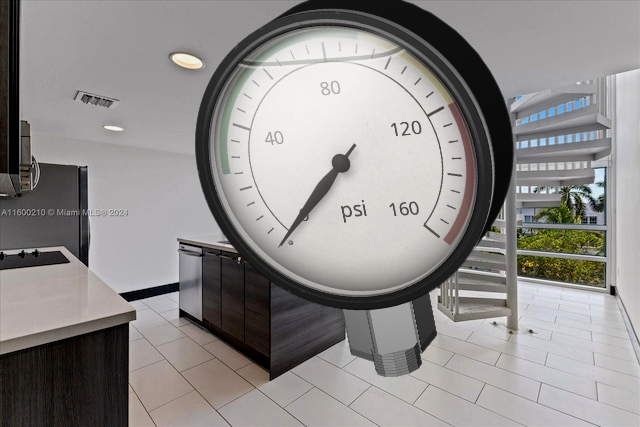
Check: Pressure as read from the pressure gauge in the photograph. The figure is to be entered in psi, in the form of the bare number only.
0
